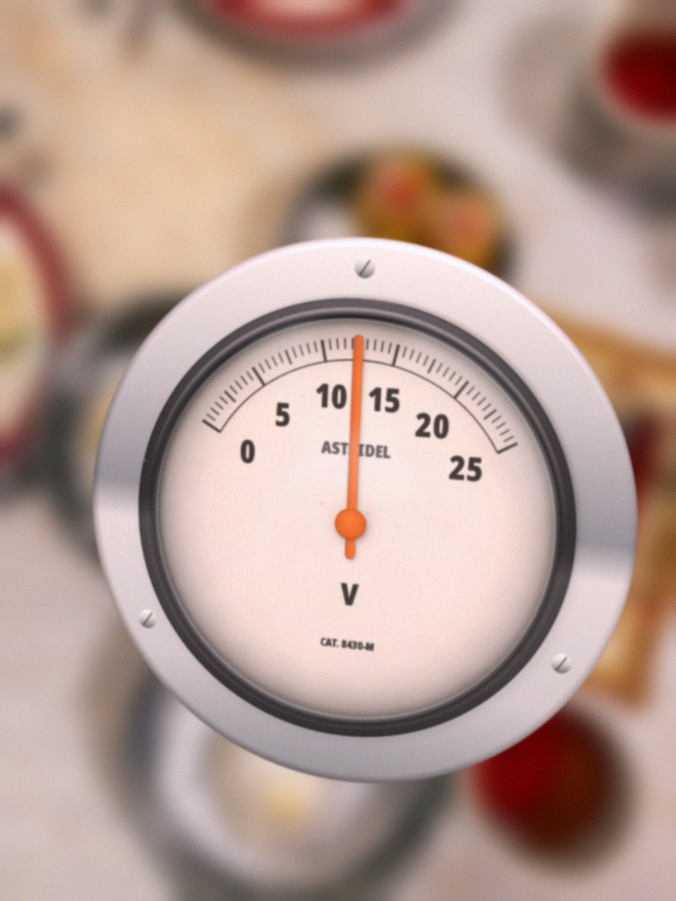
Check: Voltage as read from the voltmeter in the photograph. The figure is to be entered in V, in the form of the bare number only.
12.5
